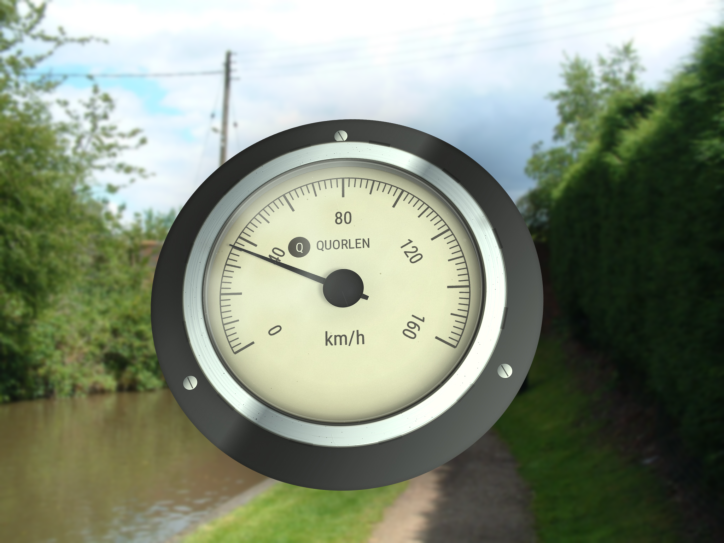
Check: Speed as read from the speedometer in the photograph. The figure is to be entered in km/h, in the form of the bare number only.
36
